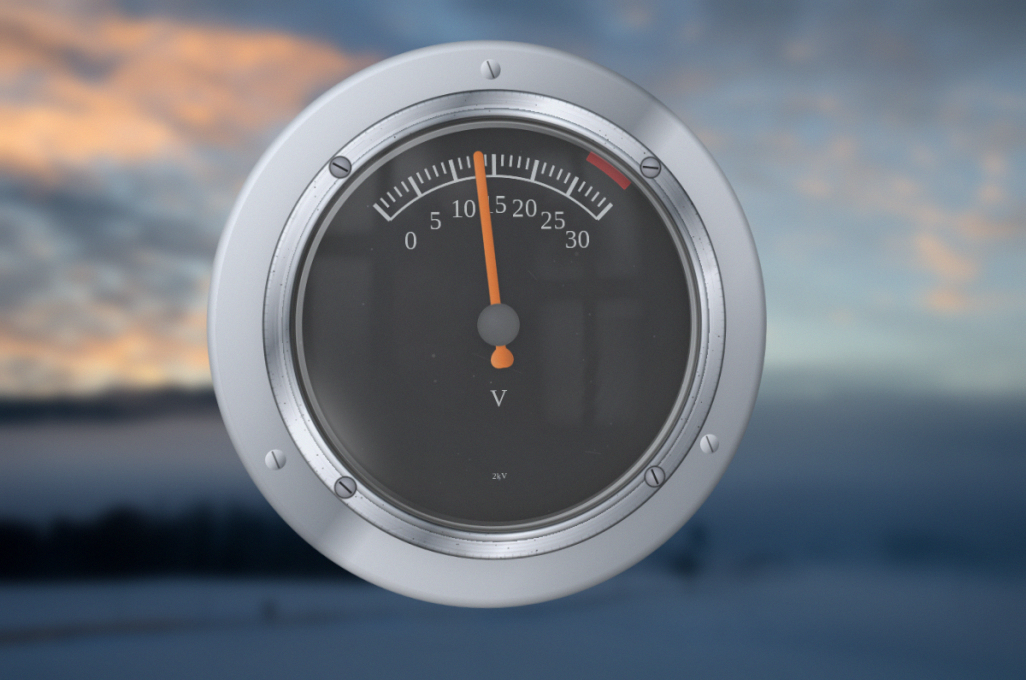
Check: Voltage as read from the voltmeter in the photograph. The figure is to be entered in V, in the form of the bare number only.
13
